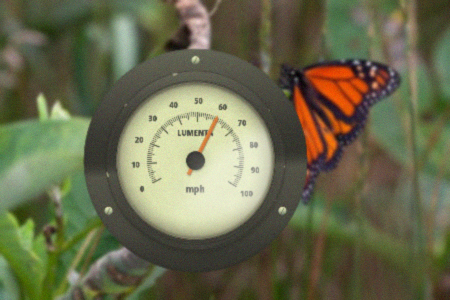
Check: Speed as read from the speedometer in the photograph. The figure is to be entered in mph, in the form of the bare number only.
60
